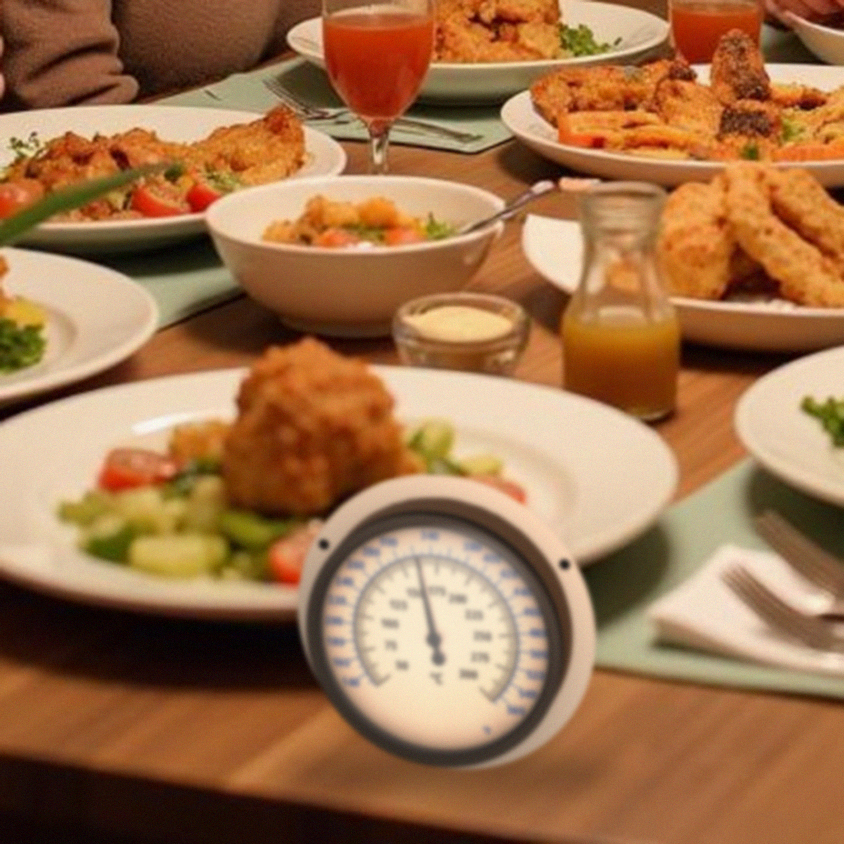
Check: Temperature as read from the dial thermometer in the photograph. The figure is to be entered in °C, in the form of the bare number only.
162.5
